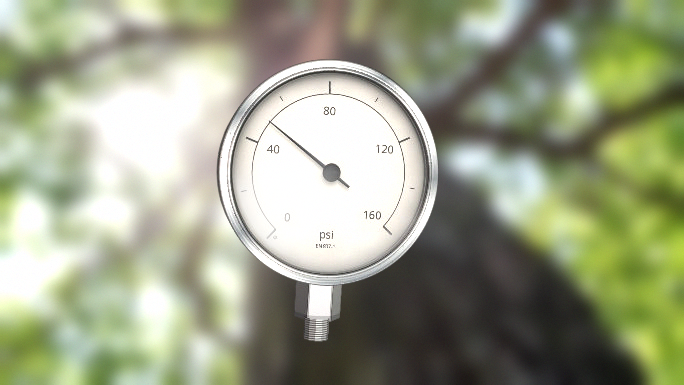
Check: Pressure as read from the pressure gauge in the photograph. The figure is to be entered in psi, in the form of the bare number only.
50
